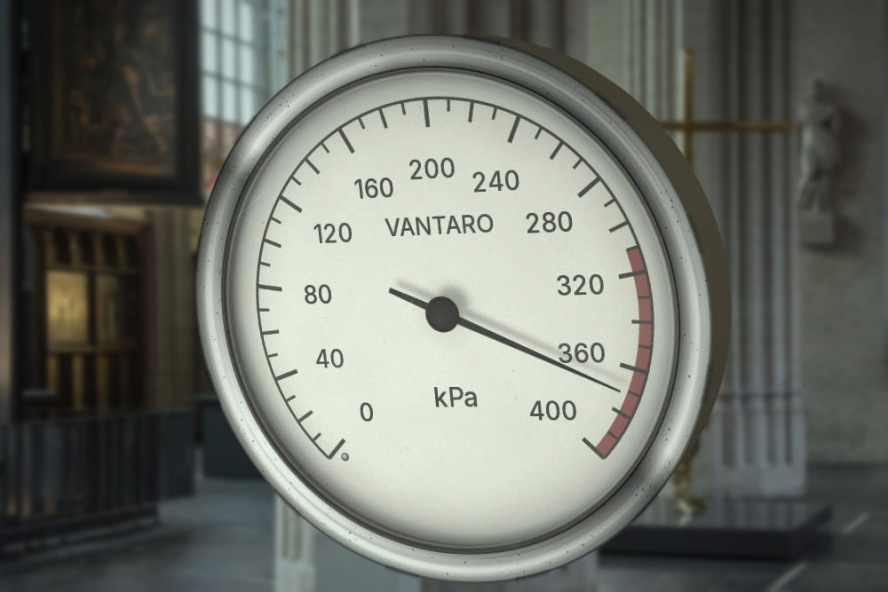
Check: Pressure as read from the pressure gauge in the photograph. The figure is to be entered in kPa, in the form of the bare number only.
370
